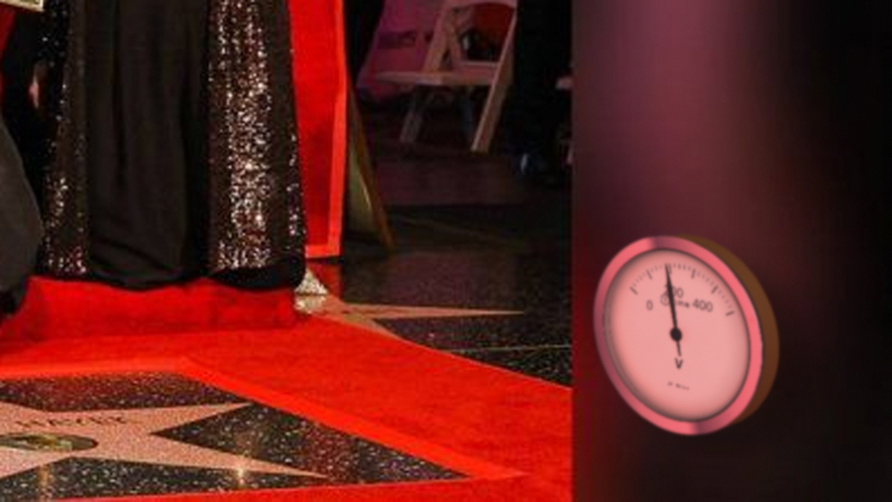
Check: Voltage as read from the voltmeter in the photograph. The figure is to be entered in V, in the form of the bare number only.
200
